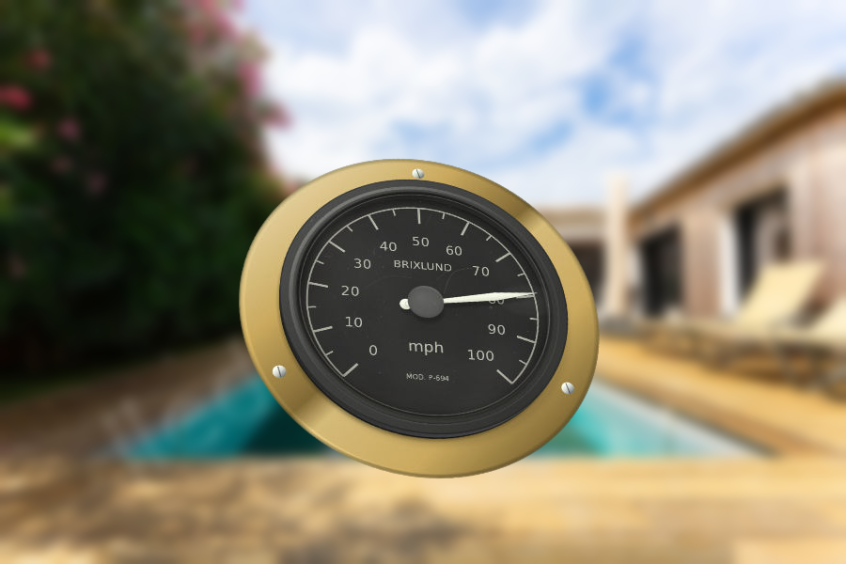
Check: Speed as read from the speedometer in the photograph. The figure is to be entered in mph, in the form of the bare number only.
80
